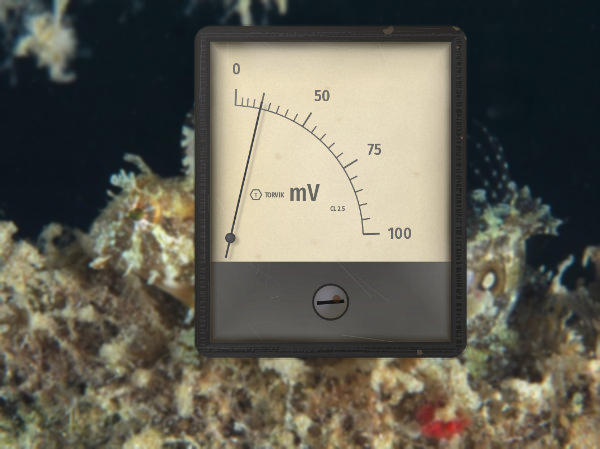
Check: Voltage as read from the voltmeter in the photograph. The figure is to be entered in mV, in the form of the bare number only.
25
